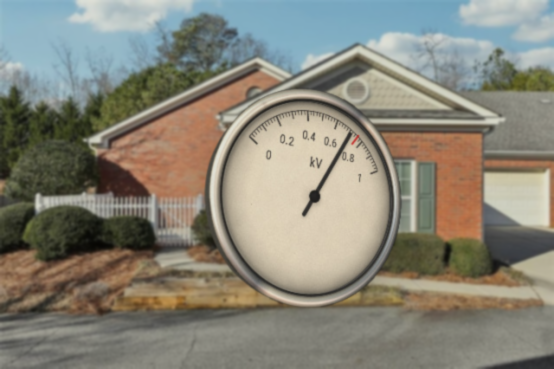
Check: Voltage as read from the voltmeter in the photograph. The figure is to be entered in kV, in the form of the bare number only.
0.7
